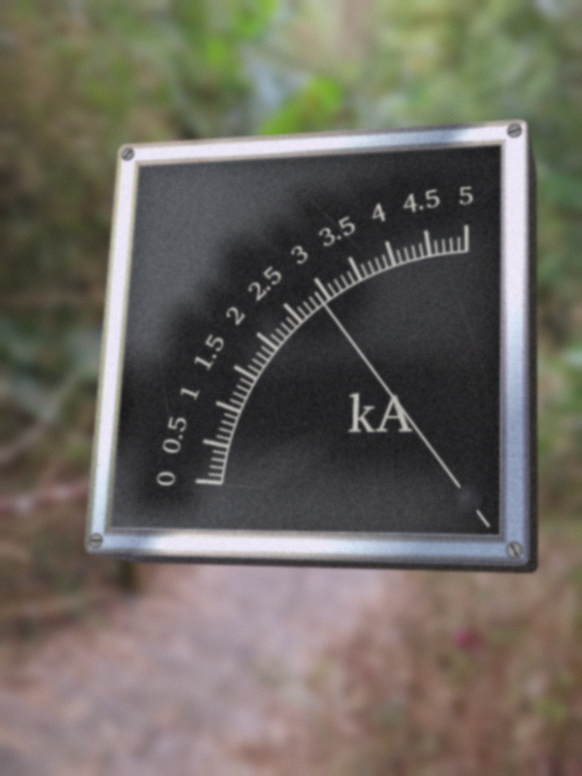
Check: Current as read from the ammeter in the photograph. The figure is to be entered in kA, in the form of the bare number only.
2.9
